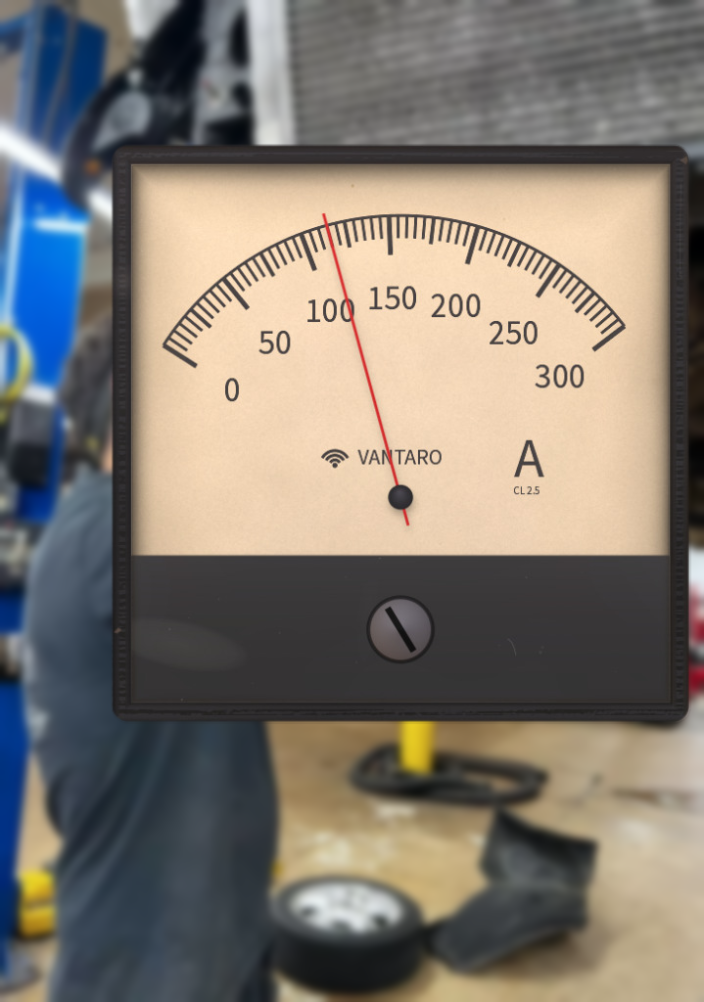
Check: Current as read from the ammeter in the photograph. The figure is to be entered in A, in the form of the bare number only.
115
